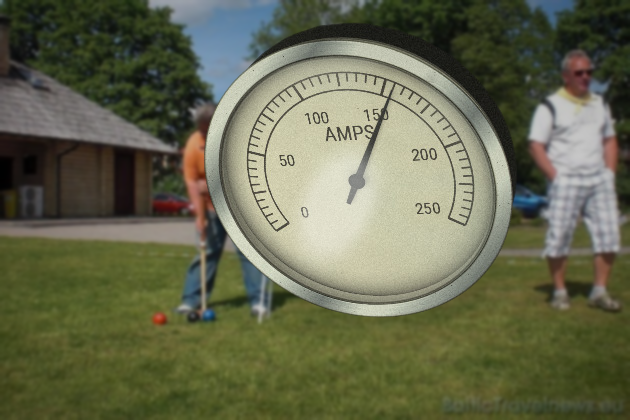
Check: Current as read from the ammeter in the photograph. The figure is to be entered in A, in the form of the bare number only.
155
